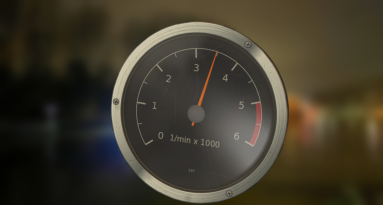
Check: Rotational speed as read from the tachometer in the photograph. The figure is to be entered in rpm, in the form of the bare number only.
3500
